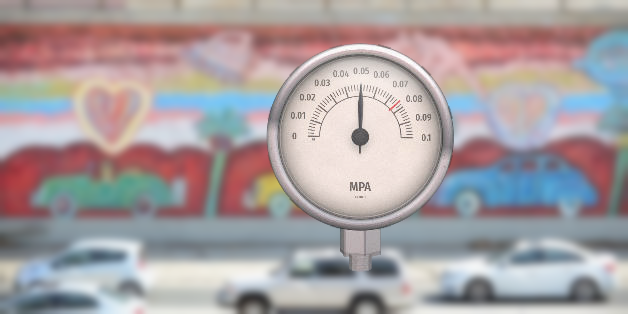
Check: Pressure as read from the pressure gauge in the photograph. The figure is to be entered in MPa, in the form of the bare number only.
0.05
